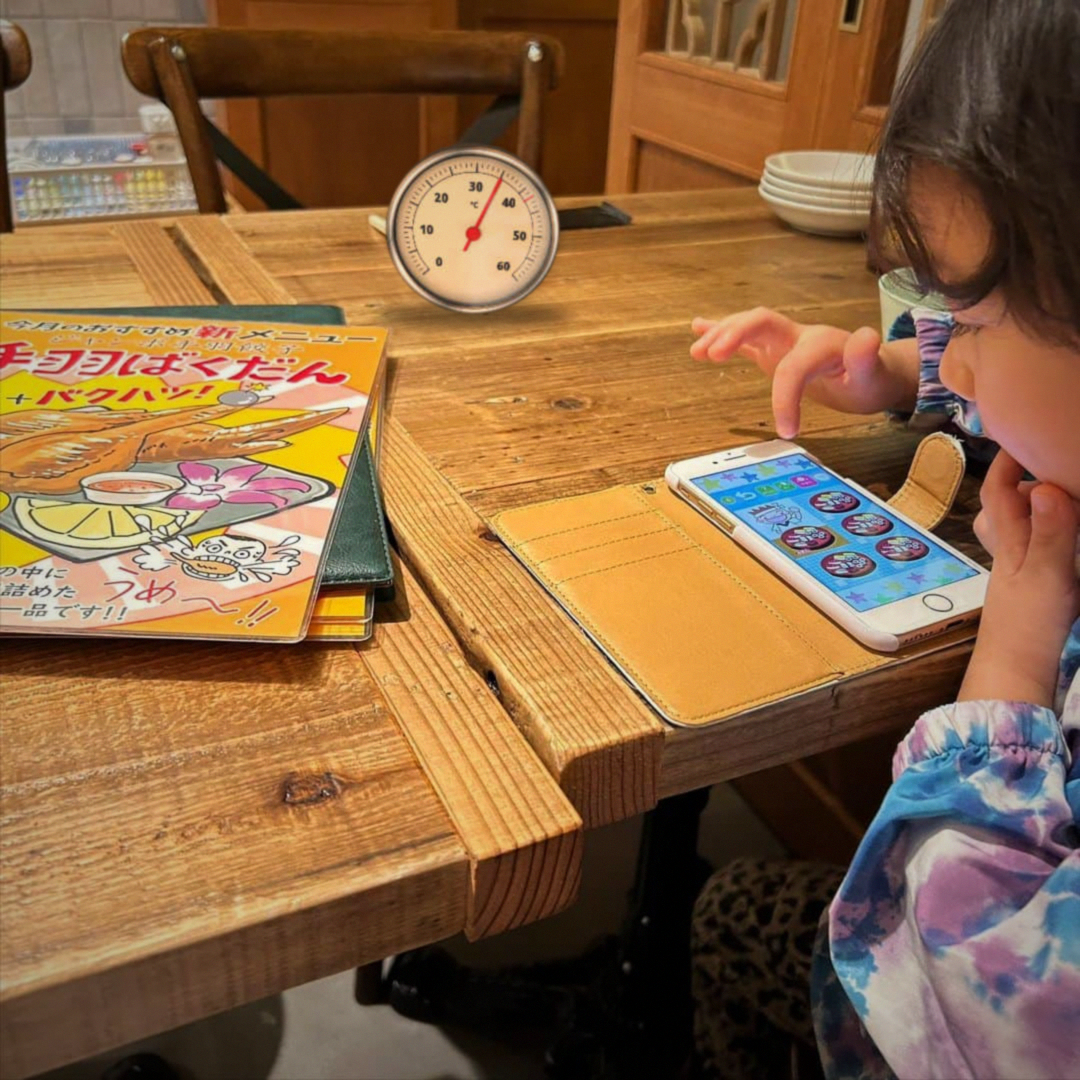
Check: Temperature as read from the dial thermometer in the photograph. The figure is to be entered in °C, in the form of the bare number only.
35
